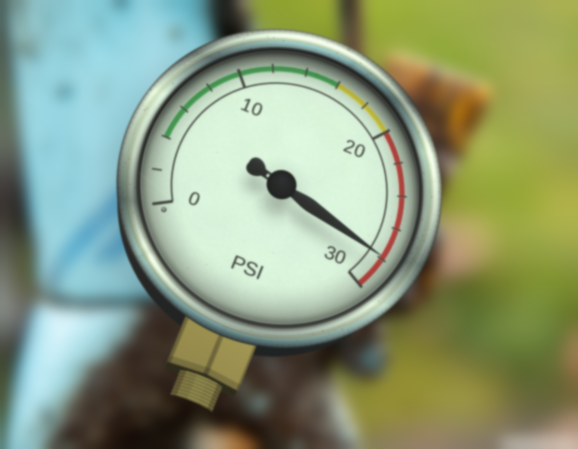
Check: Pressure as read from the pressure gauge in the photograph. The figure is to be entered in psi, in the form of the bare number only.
28
